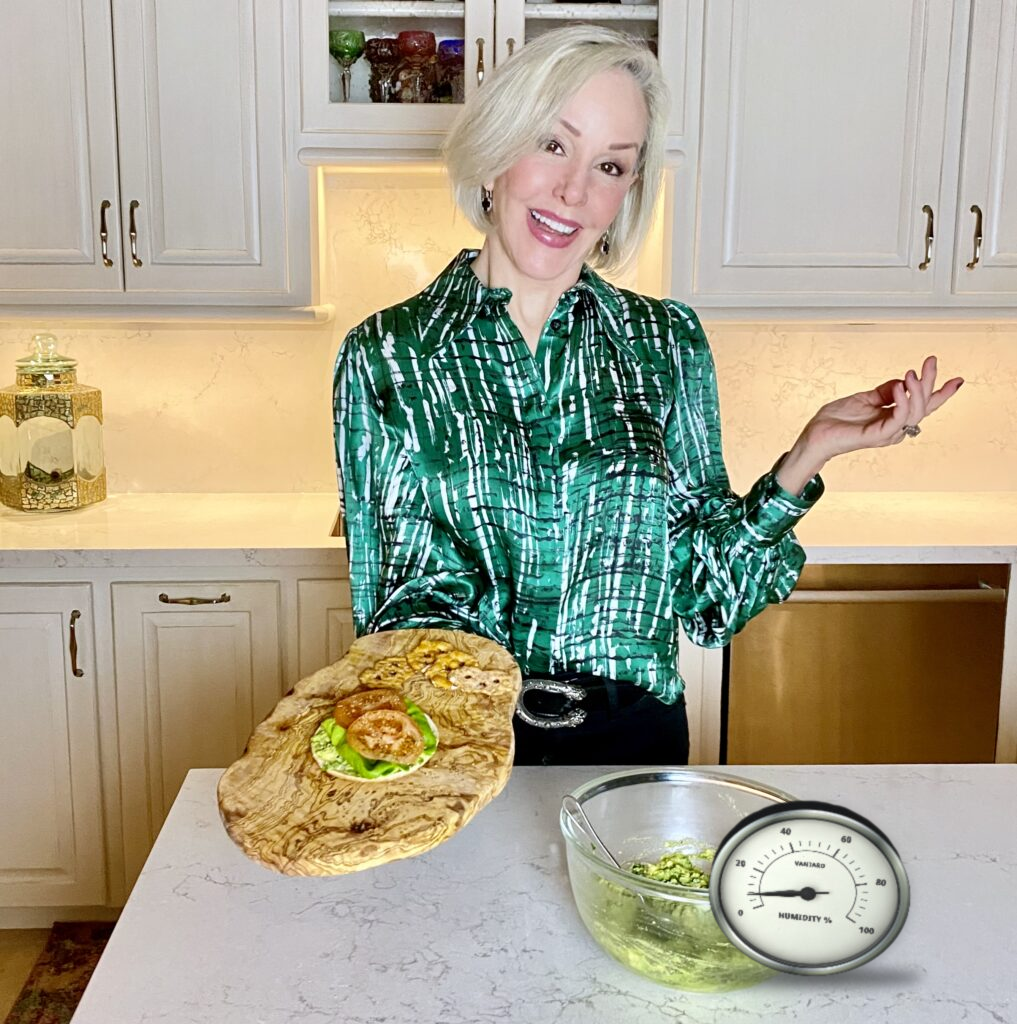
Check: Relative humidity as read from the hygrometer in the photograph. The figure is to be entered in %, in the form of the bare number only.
8
